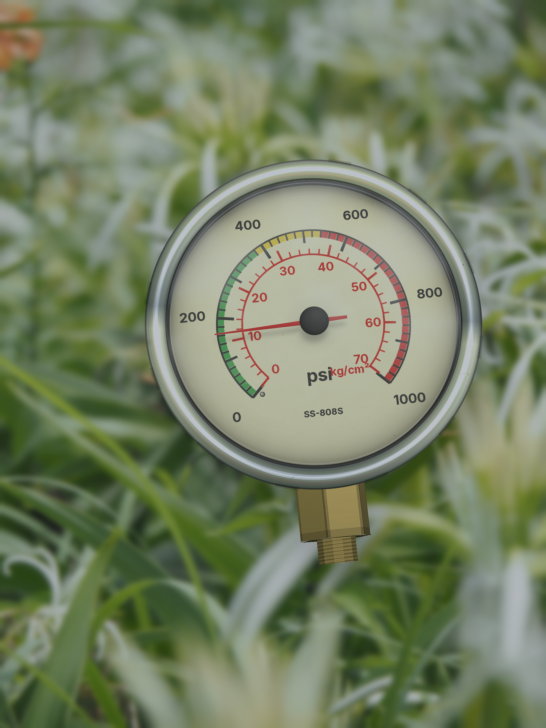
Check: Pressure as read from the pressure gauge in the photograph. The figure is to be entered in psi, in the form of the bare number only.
160
